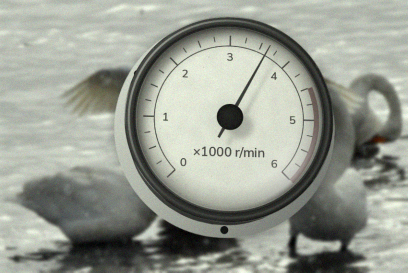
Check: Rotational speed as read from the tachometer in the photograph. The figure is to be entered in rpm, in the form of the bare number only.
3625
